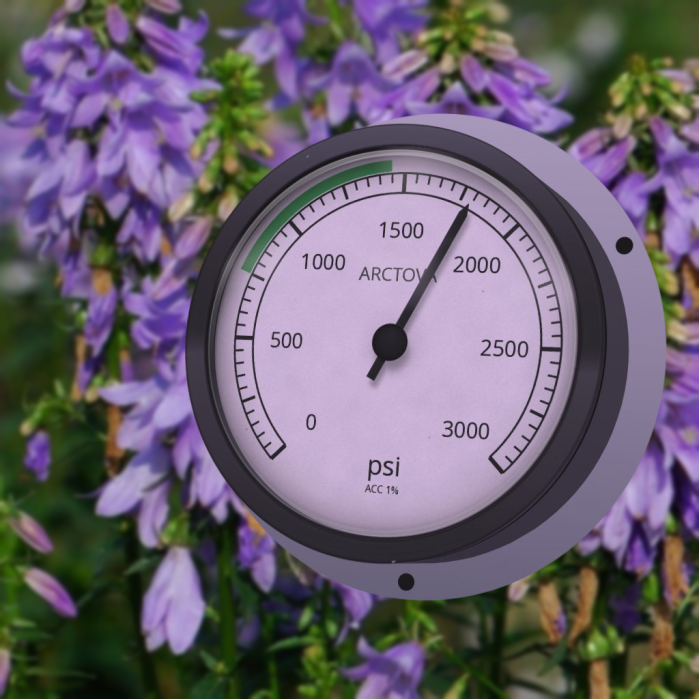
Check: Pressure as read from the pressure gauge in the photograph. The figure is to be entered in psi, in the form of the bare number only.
1800
